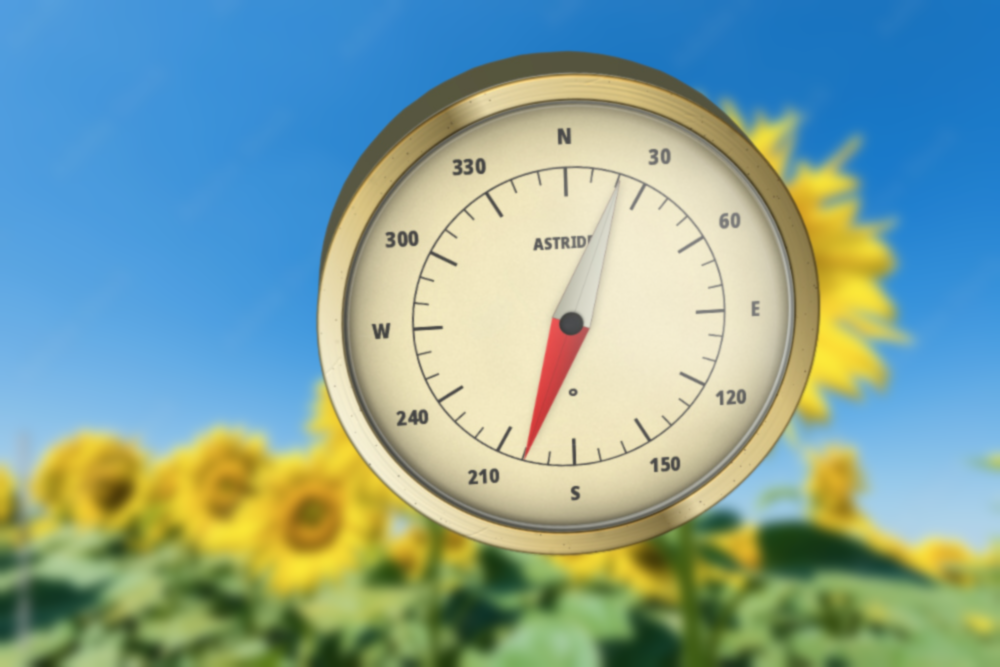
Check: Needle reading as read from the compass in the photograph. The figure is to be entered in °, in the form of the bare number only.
200
